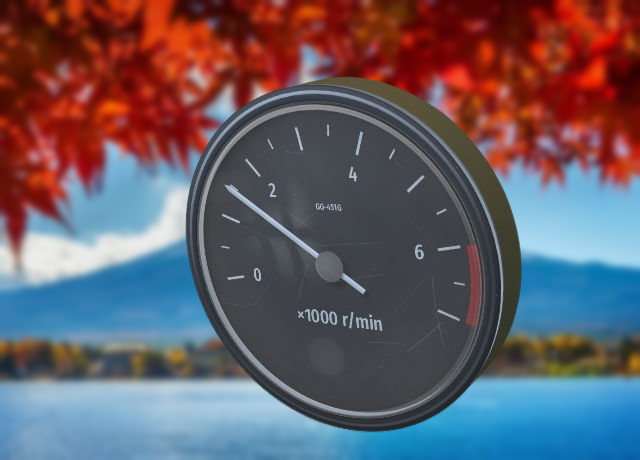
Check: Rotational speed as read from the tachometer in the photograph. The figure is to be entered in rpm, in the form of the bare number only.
1500
